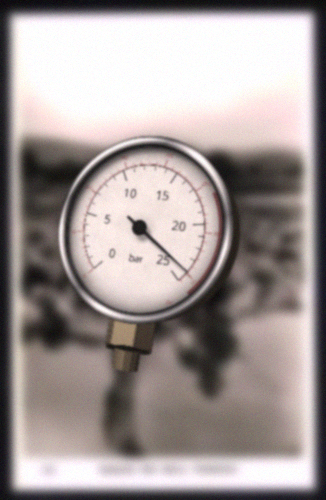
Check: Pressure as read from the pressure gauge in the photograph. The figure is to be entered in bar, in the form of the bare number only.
24
